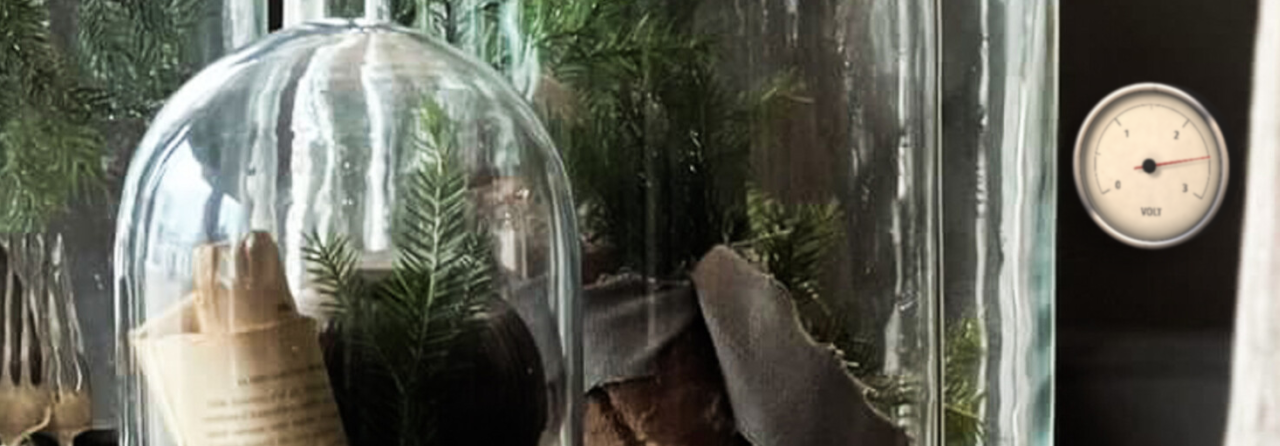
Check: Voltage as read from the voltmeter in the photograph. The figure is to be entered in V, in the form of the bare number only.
2.5
